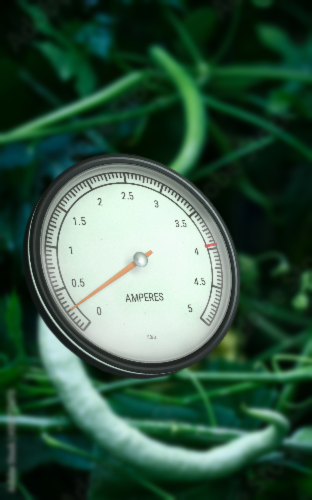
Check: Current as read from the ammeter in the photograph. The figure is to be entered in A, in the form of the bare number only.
0.25
